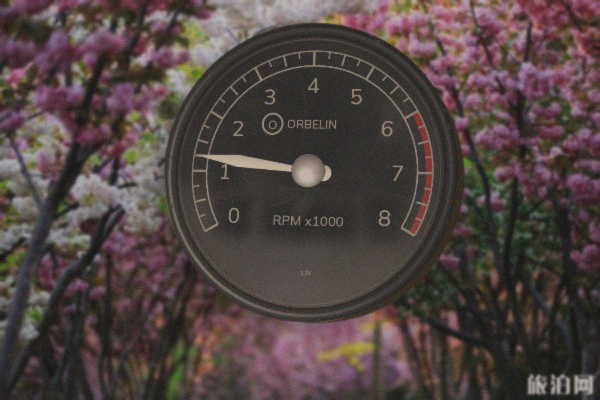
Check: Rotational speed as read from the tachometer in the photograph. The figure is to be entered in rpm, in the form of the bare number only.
1250
